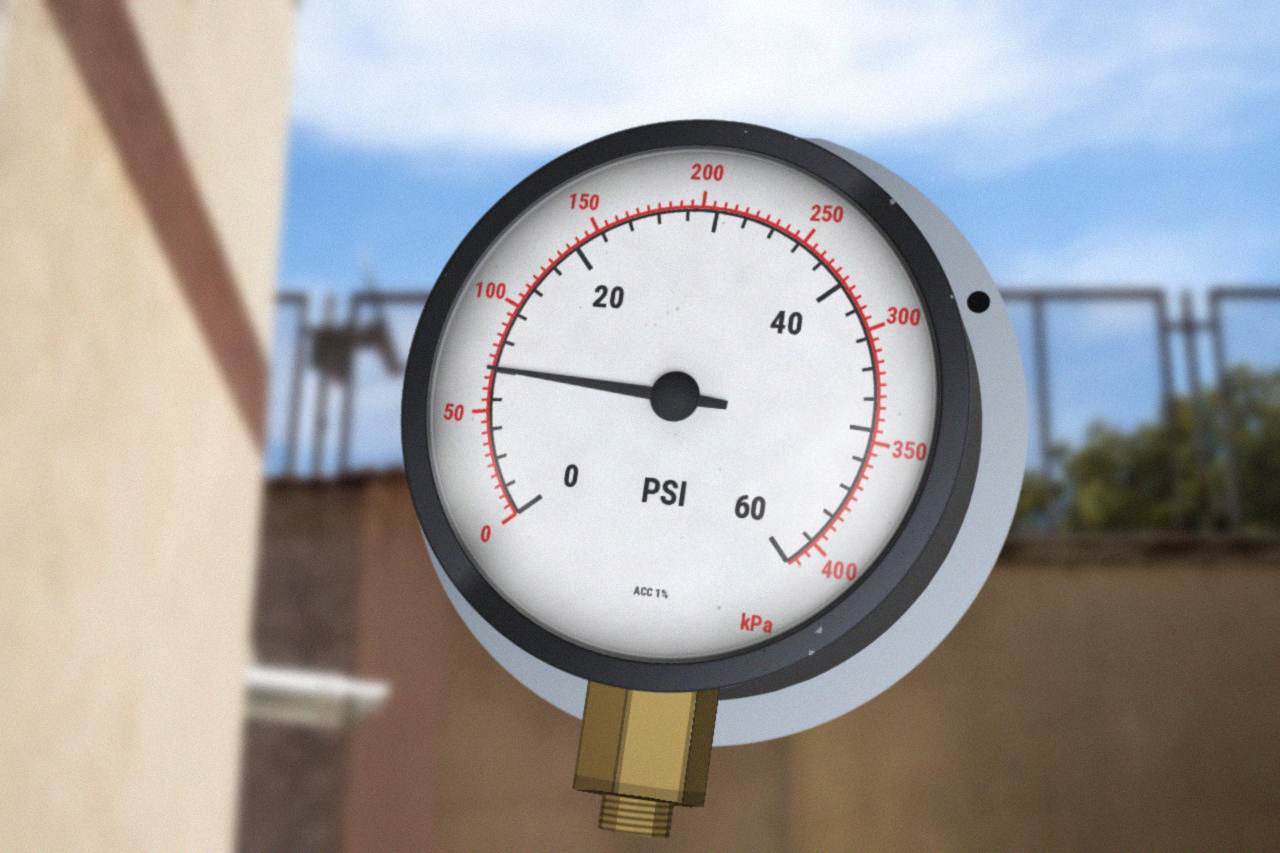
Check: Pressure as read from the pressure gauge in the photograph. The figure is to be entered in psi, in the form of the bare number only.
10
